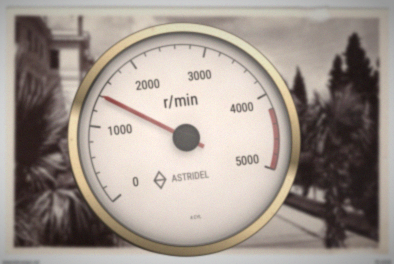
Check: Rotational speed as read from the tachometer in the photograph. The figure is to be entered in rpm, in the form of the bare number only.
1400
